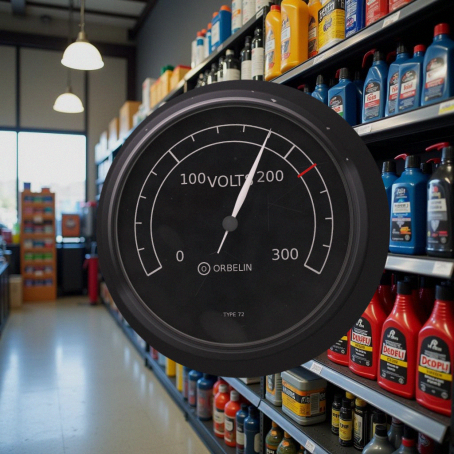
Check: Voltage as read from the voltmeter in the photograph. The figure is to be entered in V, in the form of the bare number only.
180
